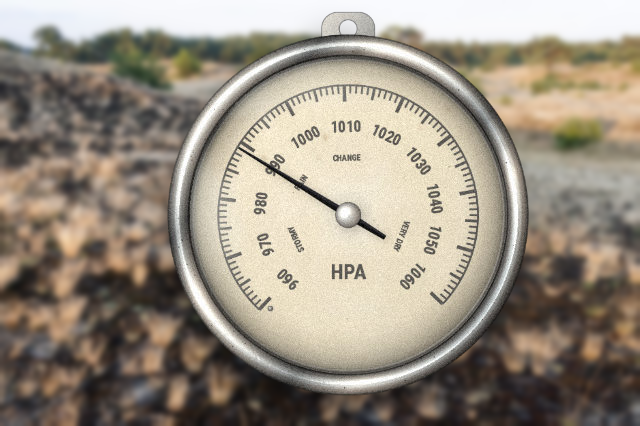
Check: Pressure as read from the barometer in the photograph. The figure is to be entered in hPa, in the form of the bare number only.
989
